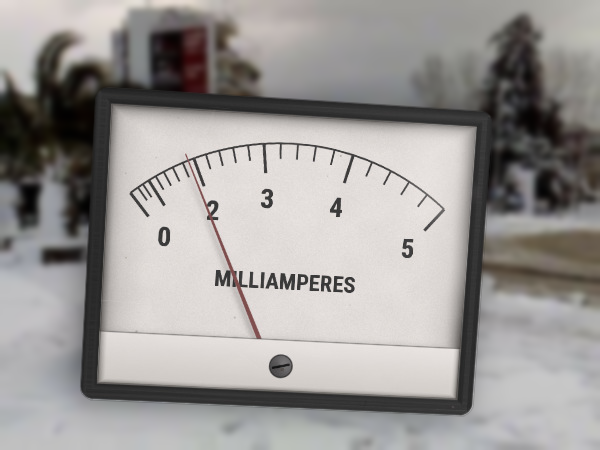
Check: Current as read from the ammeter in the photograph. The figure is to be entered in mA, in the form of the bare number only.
1.9
